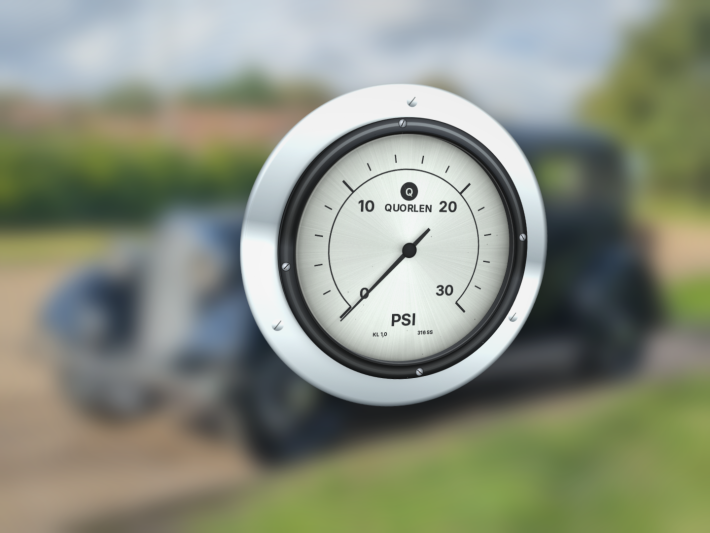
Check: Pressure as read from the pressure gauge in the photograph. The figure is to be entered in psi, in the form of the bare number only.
0
